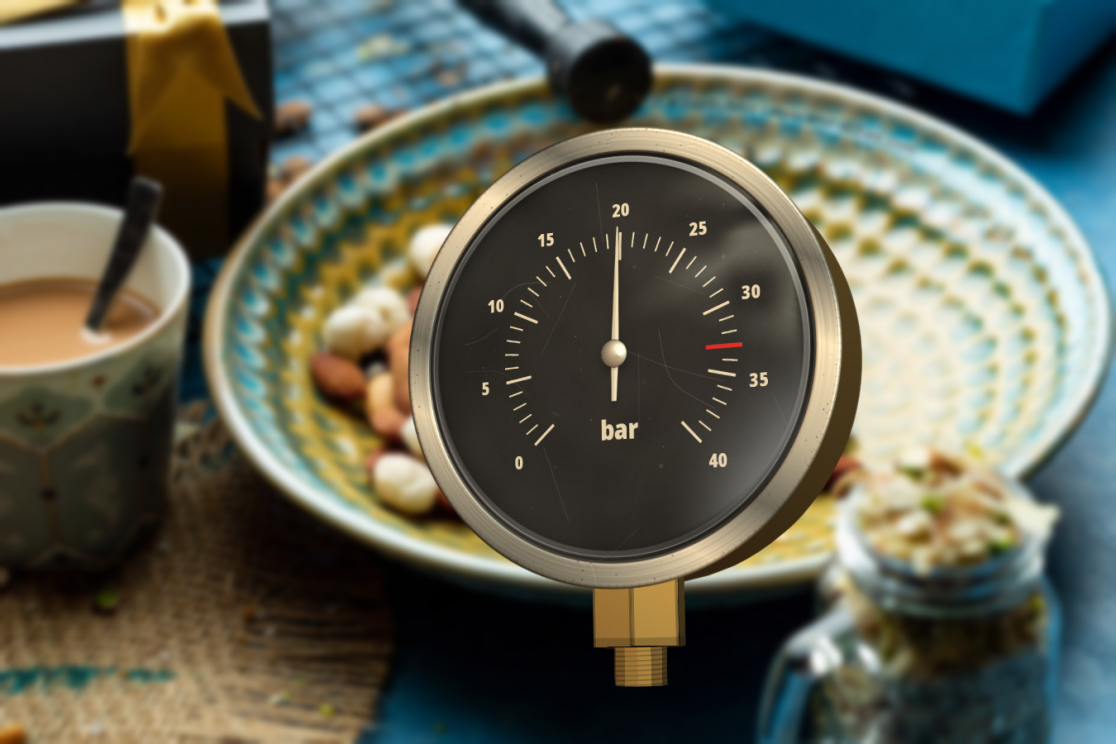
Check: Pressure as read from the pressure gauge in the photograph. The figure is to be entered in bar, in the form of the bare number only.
20
